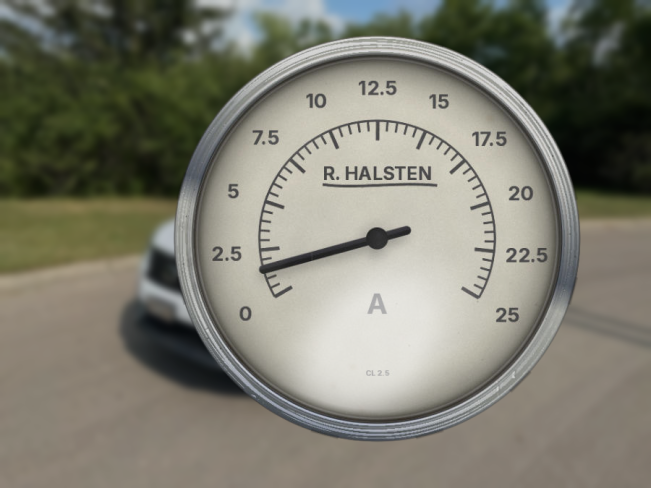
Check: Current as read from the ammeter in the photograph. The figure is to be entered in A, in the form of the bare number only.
1.5
